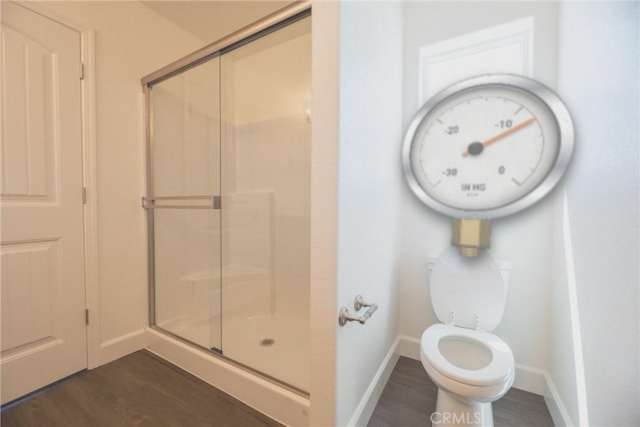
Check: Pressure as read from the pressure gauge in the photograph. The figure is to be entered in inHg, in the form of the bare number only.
-8
